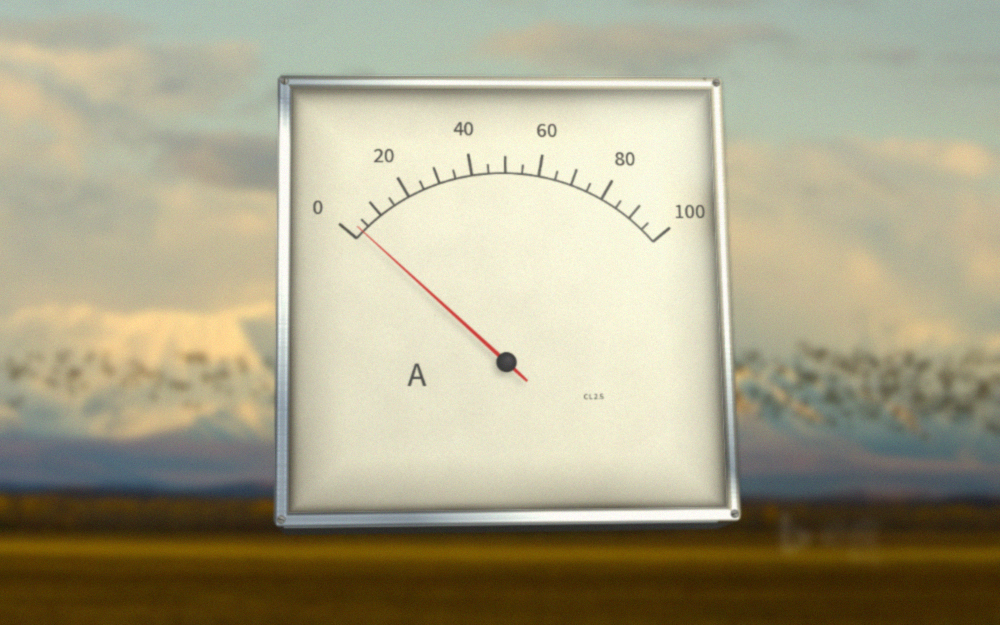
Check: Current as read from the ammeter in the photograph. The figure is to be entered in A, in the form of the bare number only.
2.5
